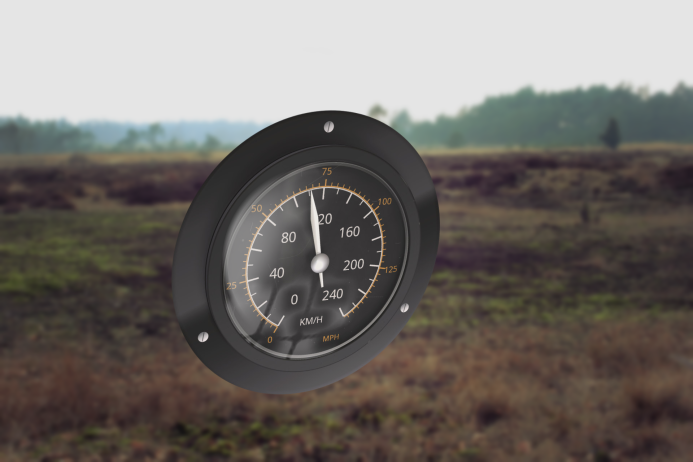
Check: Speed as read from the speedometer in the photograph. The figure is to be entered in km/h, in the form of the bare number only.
110
